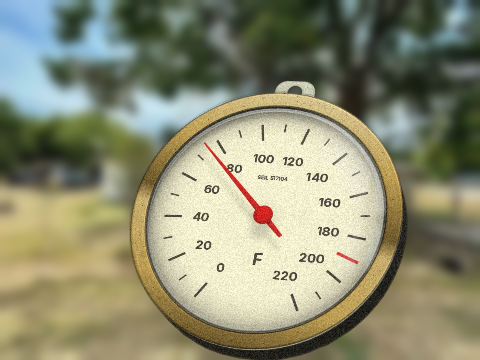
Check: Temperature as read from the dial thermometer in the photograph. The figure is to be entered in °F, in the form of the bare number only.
75
